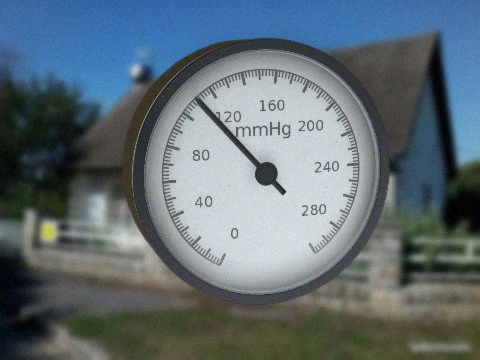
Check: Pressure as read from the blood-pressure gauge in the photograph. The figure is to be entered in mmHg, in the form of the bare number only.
110
